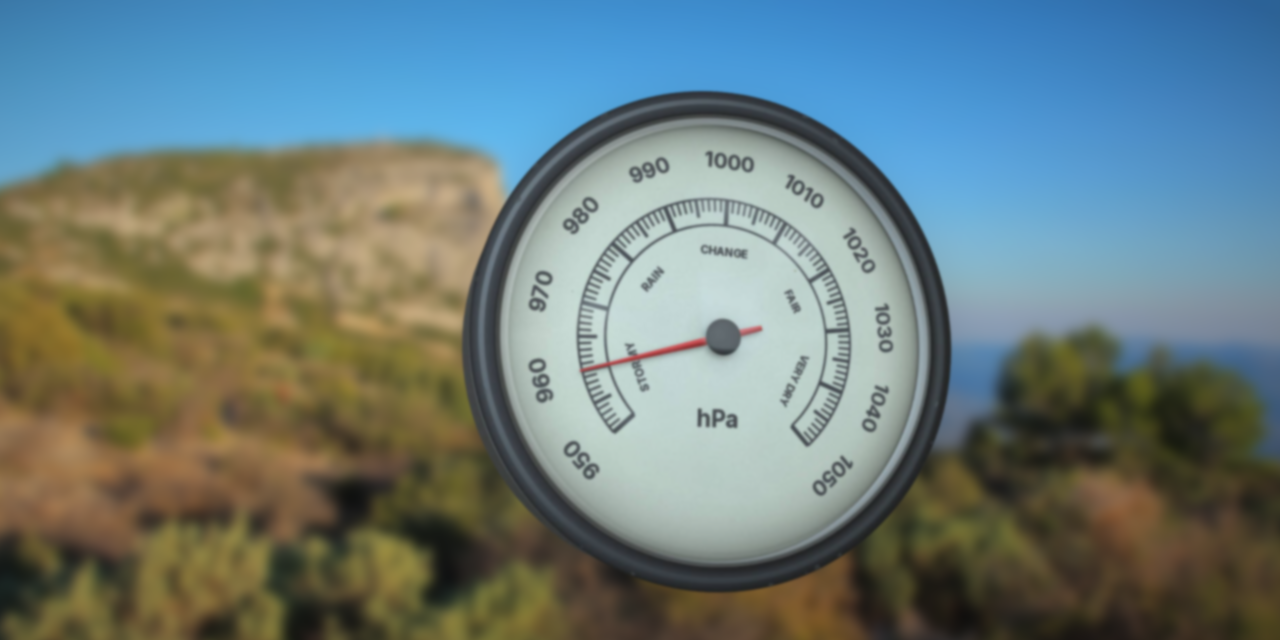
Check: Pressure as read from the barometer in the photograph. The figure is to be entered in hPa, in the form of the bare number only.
960
